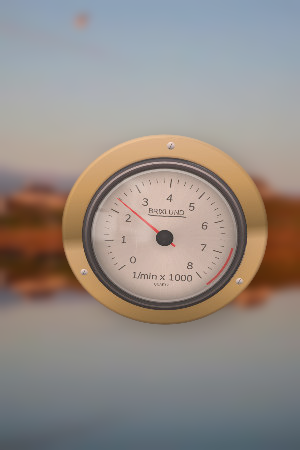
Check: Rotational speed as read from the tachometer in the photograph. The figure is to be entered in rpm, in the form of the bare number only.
2400
